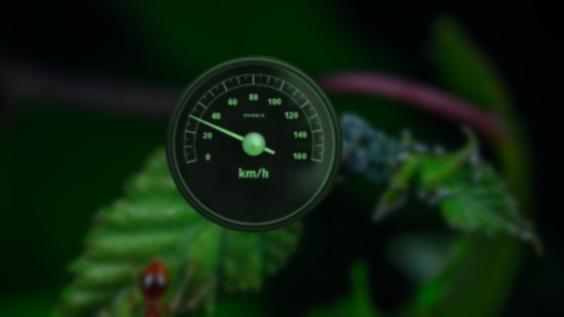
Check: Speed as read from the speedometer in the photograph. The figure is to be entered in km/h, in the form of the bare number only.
30
